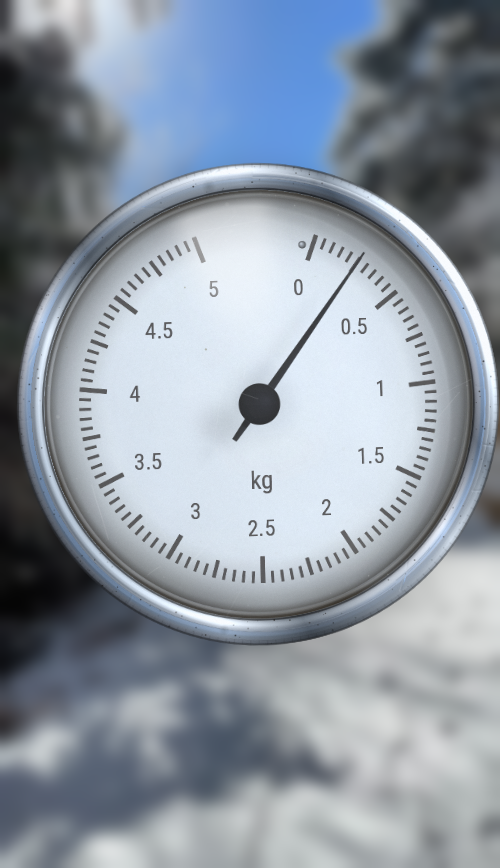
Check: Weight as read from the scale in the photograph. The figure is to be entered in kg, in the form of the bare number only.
0.25
